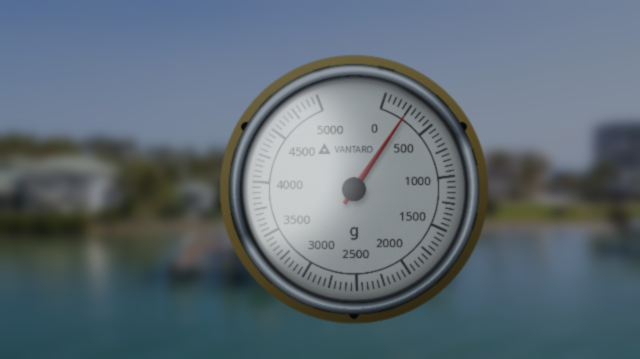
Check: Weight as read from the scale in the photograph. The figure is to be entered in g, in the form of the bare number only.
250
